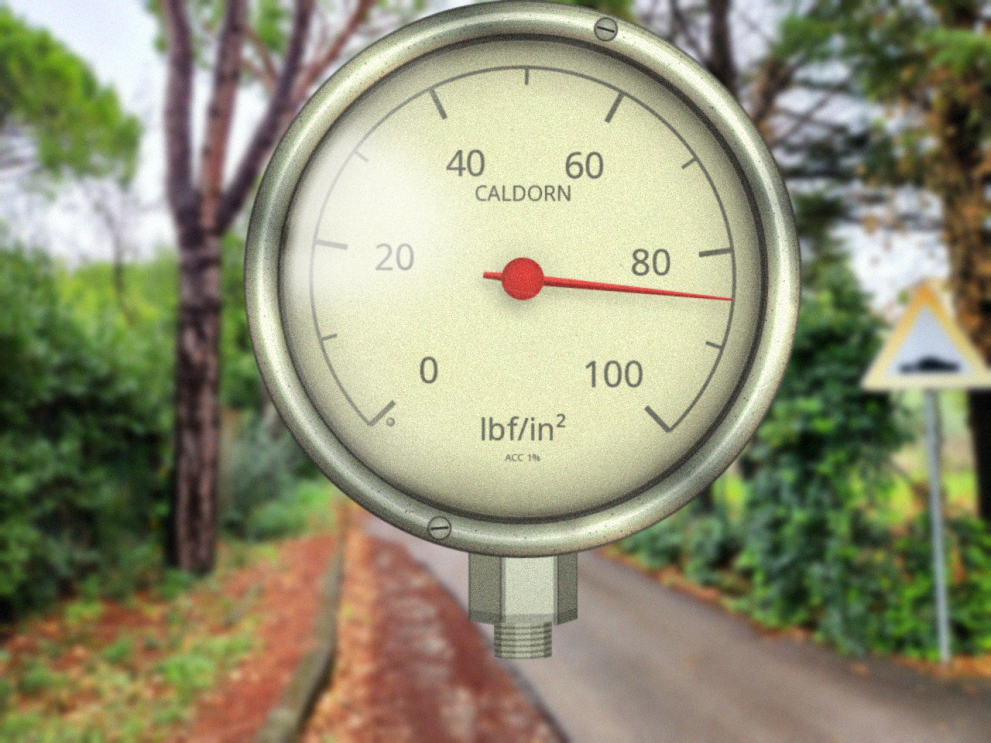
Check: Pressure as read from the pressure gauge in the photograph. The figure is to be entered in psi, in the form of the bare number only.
85
